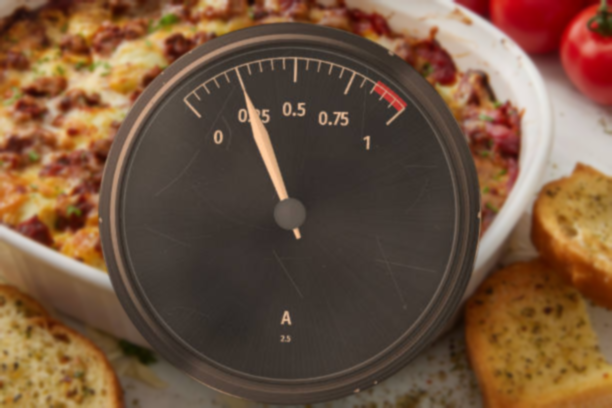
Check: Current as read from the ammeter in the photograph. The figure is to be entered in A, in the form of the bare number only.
0.25
